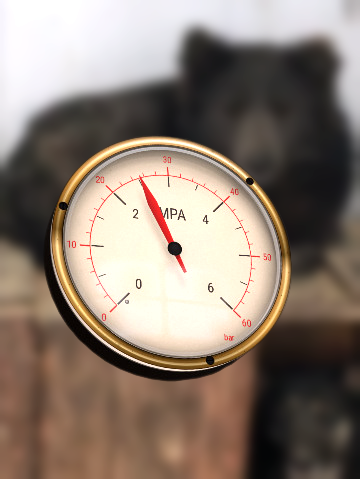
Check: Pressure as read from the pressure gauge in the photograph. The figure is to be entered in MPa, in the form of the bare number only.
2.5
